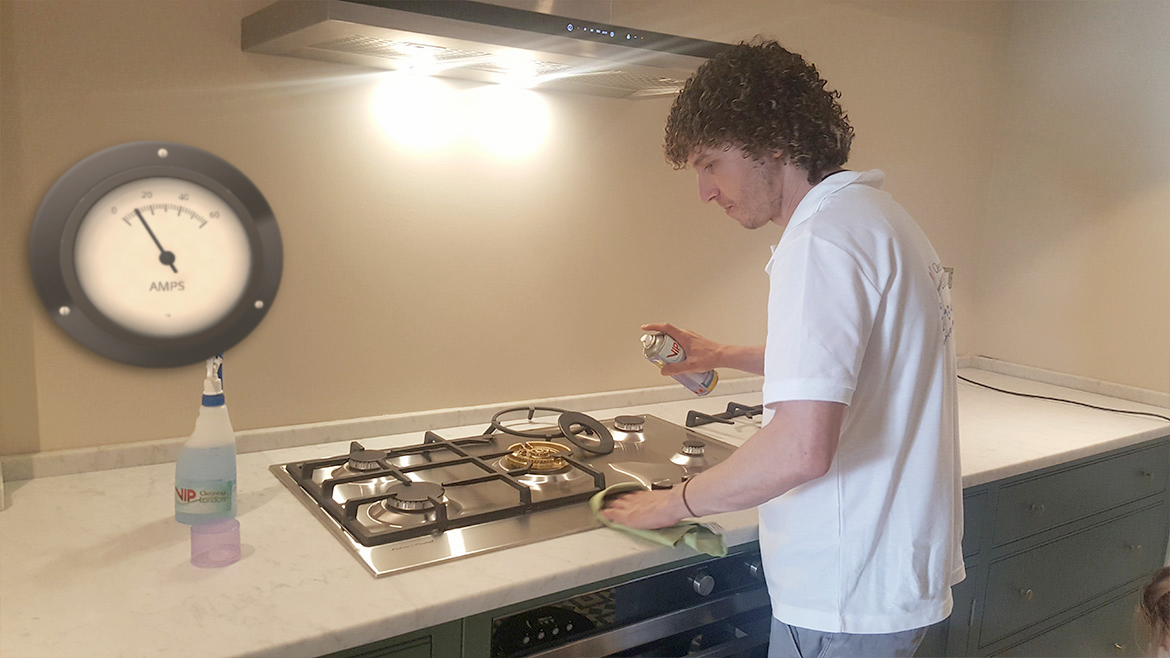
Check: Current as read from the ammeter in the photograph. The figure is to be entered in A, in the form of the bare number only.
10
